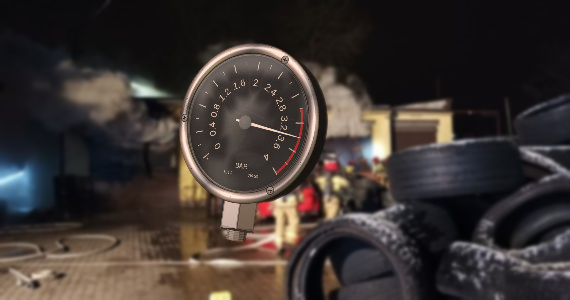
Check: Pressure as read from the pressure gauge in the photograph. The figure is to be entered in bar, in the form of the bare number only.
3.4
